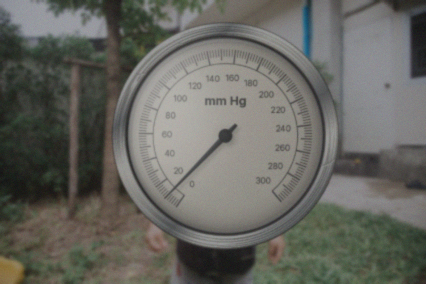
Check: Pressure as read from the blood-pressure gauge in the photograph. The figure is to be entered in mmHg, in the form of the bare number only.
10
